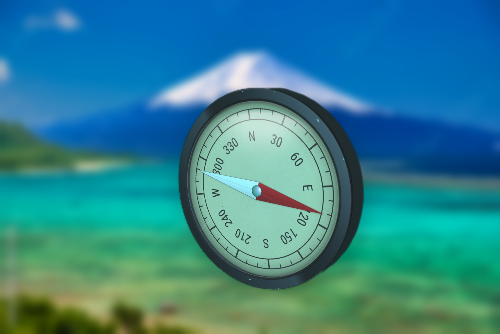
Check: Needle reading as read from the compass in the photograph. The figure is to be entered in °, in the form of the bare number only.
110
